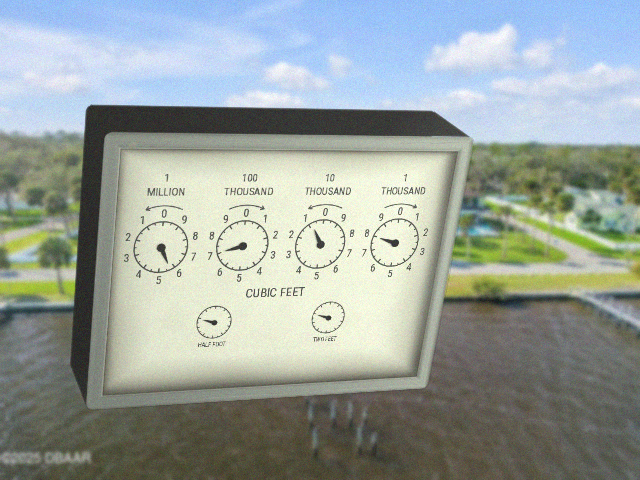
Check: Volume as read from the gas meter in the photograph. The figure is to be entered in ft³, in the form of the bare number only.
570800
